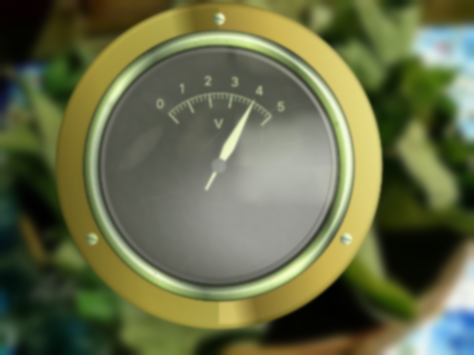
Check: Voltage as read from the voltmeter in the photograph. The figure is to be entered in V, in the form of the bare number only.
4
